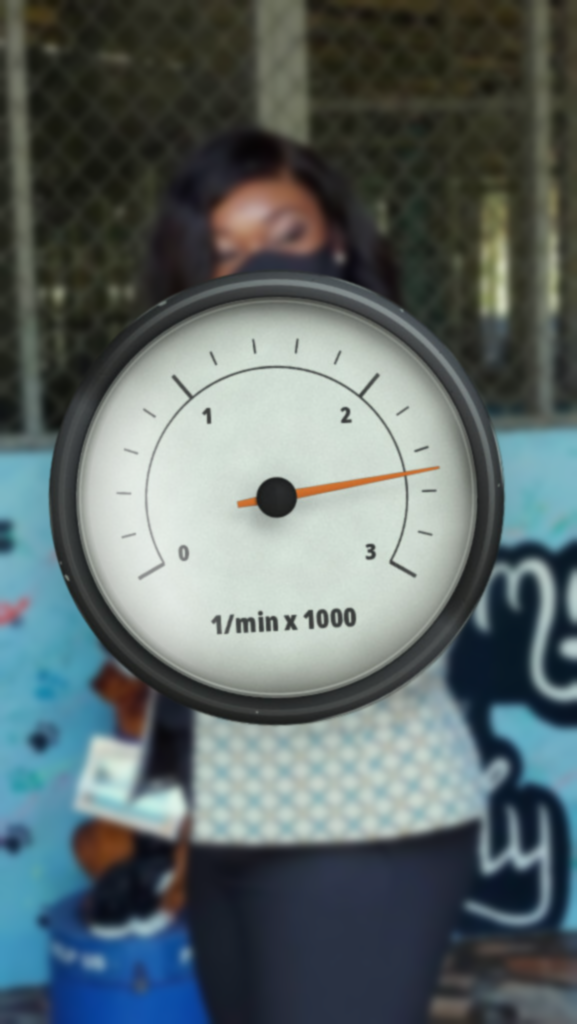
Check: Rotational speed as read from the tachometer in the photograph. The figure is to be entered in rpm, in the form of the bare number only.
2500
